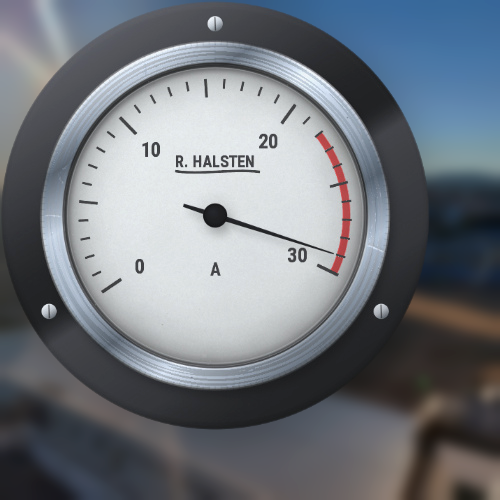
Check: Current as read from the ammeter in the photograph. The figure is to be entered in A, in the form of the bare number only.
29
